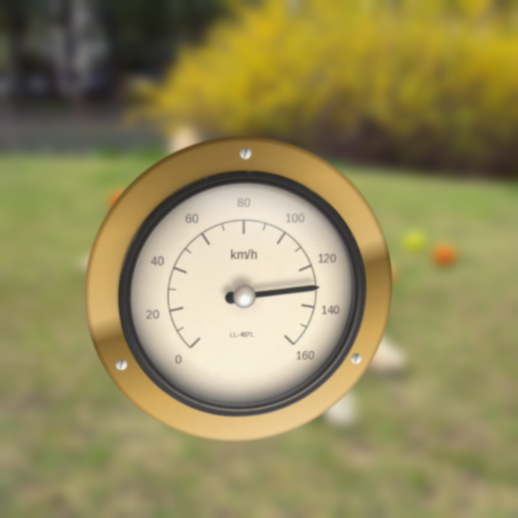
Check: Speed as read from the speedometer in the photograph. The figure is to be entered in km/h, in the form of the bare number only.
130
